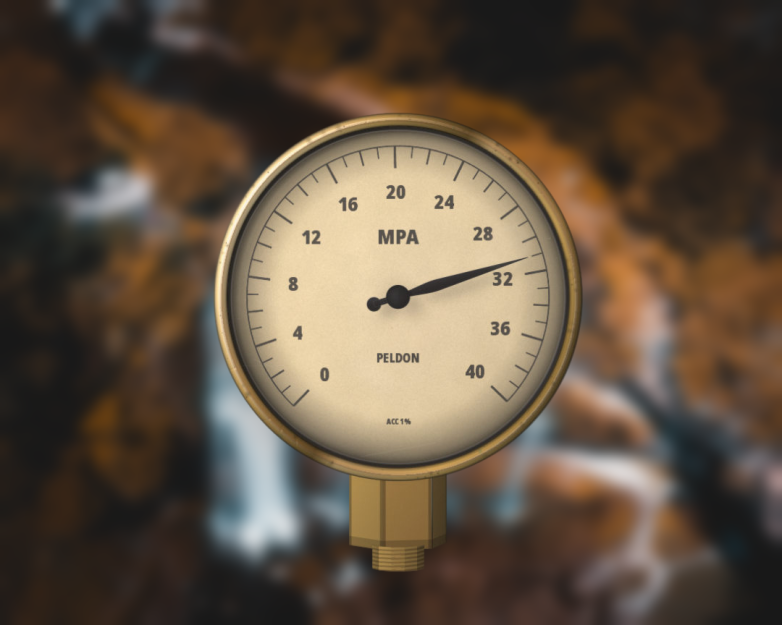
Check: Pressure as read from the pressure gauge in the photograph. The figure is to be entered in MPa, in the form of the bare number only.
31
